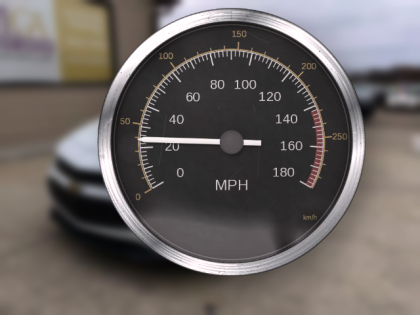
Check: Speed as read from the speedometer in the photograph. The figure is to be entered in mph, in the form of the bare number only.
24
